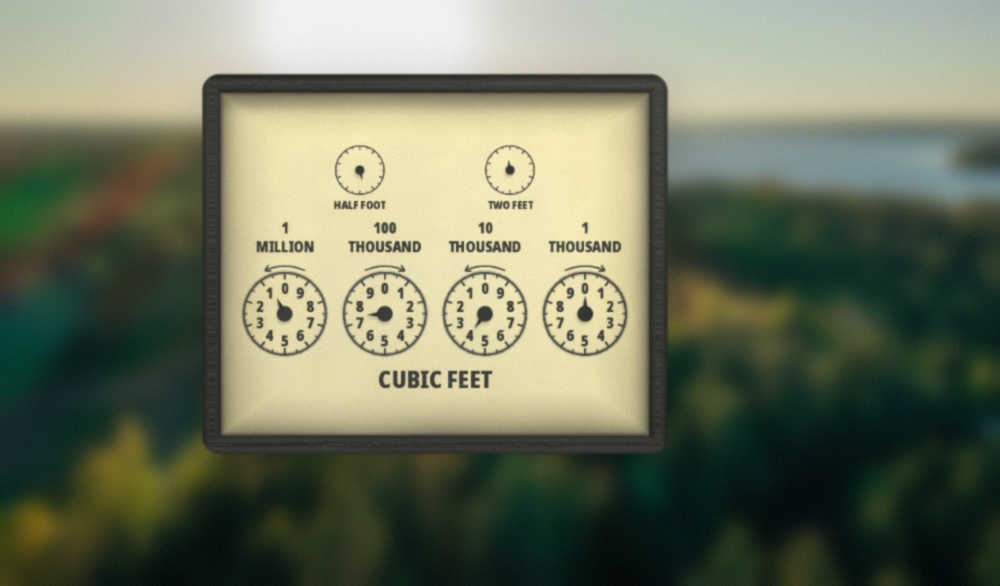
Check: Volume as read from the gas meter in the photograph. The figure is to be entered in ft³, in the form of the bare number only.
74000
